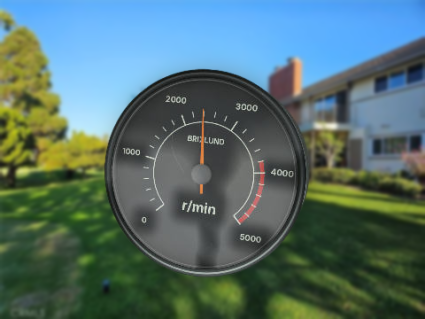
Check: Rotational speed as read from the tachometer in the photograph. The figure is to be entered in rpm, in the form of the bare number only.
2400
